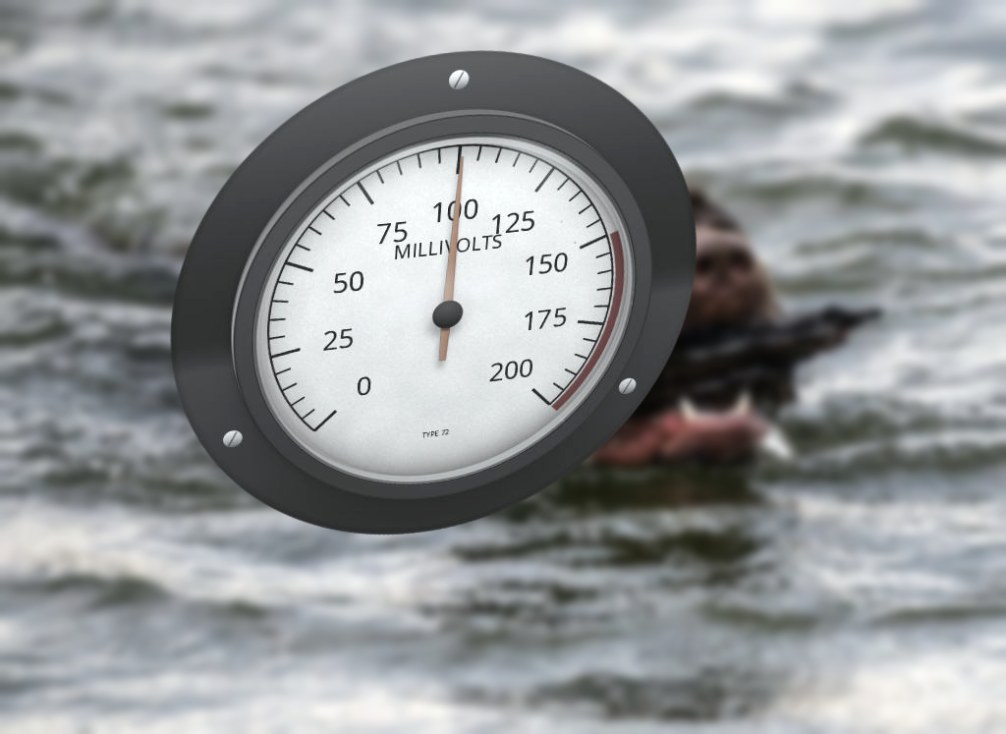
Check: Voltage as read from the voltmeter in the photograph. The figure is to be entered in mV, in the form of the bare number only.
100
